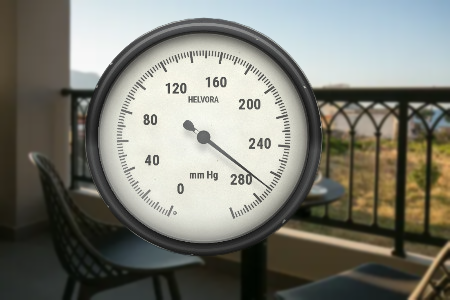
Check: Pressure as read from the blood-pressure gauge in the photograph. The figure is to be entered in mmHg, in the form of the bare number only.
270
